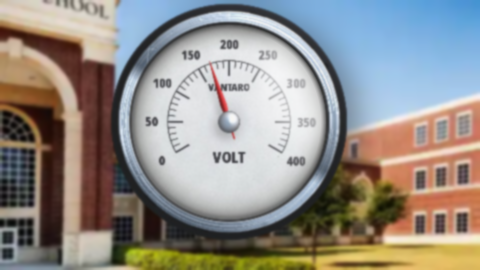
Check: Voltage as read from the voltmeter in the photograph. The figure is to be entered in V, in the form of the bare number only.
170
